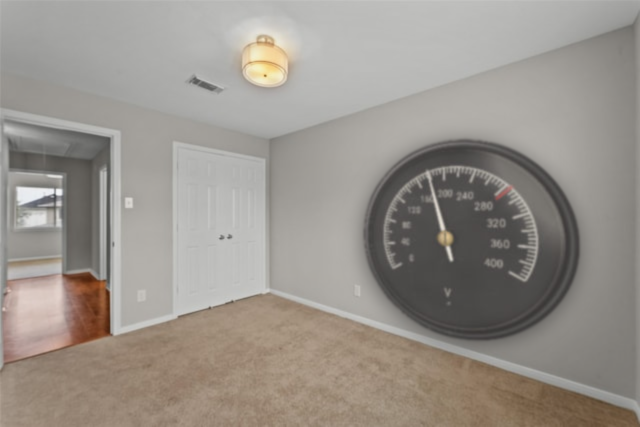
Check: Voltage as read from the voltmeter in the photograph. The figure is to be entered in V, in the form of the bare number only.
180
